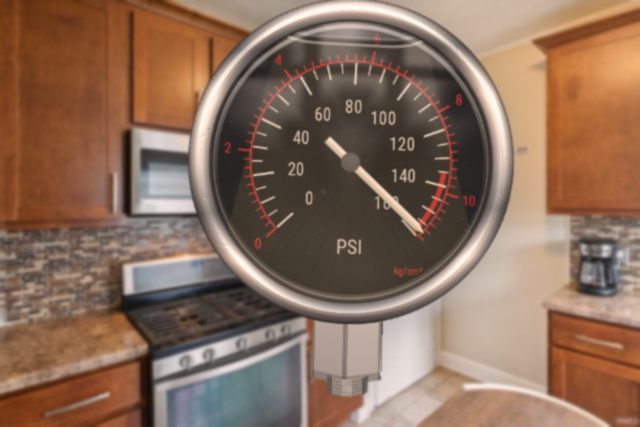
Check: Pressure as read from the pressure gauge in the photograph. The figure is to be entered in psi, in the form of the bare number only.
157.5
